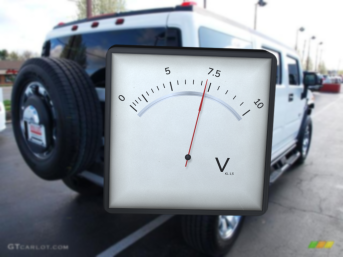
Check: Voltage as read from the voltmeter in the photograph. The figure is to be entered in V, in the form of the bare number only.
7.25
